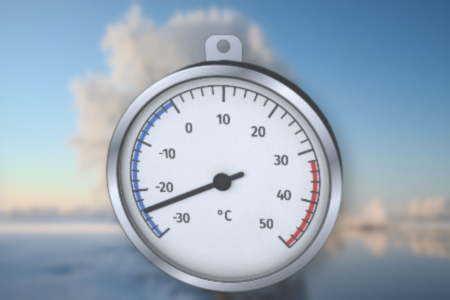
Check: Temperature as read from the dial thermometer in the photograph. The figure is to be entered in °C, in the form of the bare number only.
-24
